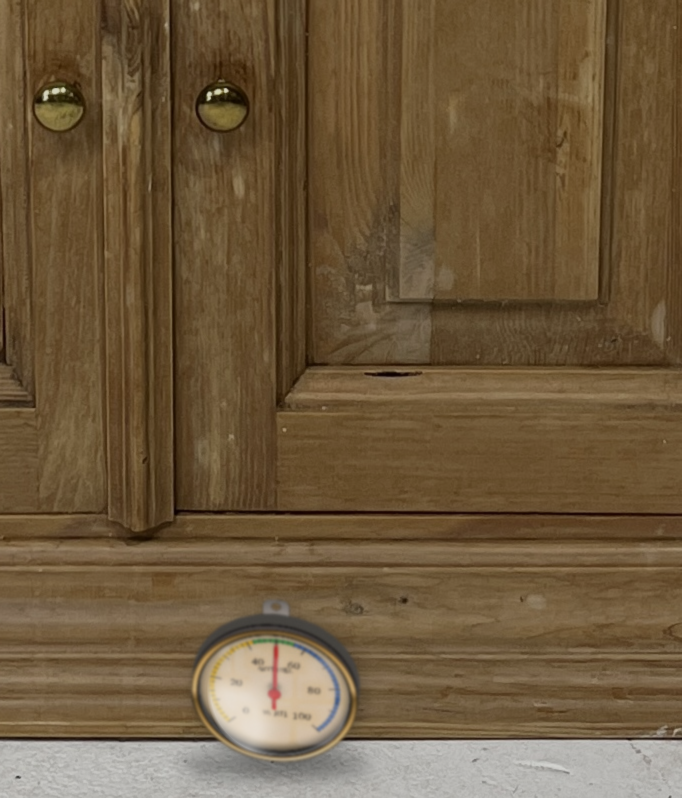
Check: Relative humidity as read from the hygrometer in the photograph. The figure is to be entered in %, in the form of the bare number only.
50
